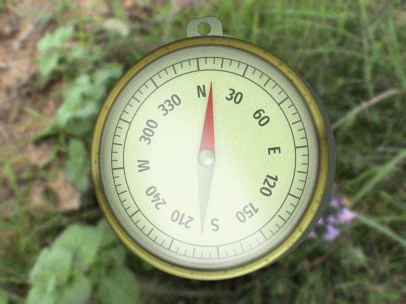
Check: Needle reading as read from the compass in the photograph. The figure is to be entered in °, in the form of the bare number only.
10
